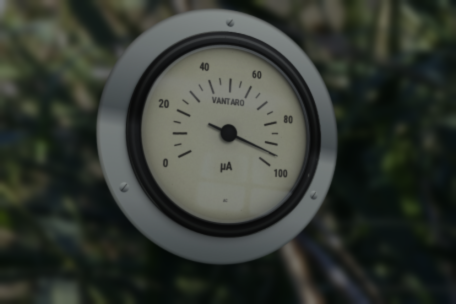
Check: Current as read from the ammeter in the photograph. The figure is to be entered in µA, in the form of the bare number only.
95
